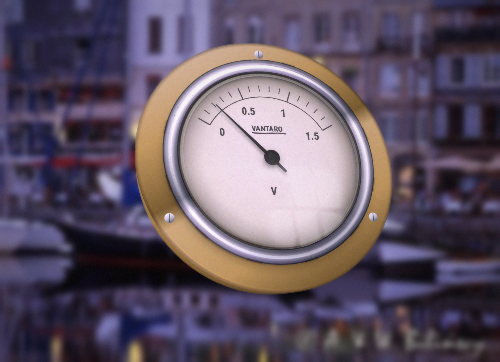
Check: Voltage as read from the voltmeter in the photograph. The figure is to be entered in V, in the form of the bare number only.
0.2
